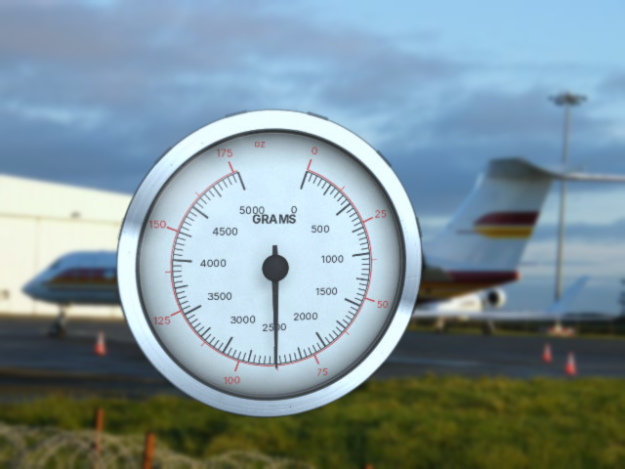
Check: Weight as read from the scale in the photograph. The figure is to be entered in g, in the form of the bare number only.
2500
